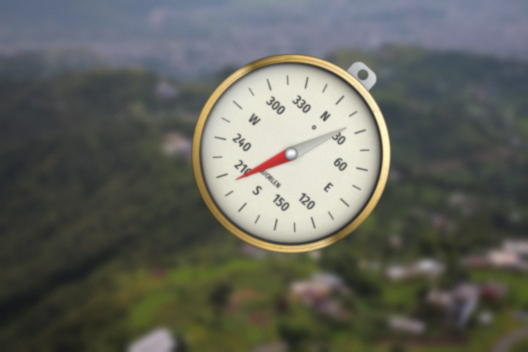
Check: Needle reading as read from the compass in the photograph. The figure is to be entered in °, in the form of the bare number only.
202.5
